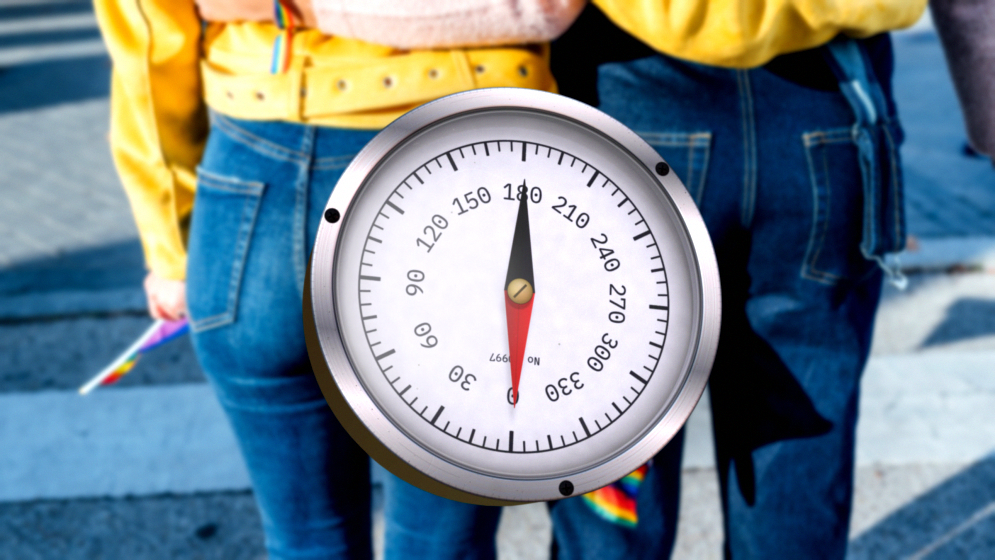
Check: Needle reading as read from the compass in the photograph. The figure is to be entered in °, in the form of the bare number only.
0
